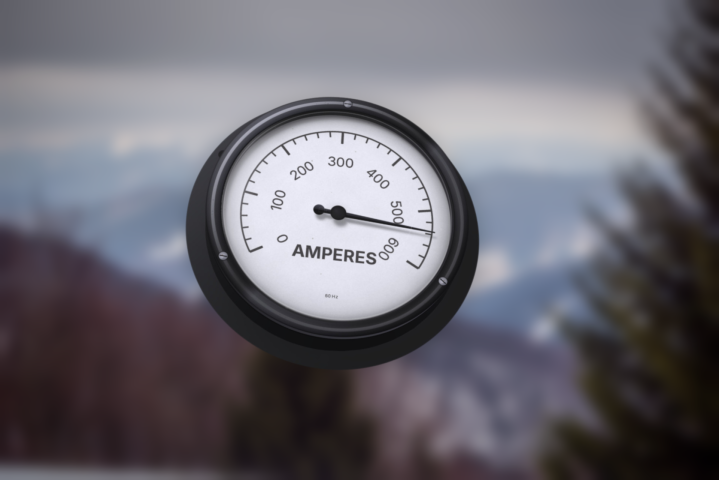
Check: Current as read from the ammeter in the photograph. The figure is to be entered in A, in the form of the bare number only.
540
